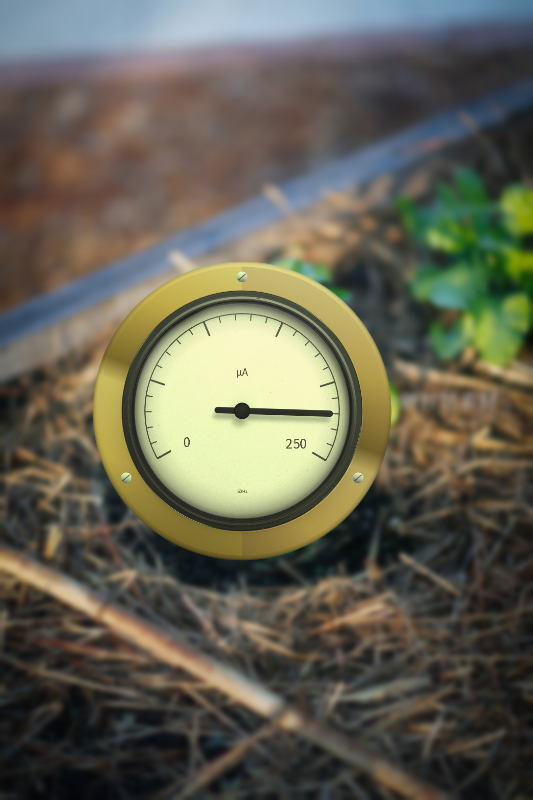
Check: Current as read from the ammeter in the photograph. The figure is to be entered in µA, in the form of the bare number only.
220
